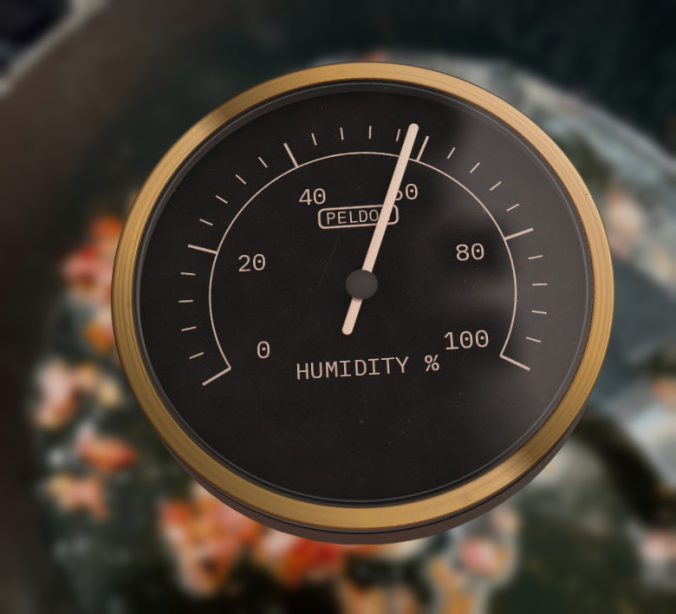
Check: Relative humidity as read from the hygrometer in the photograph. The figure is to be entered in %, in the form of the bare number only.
58
